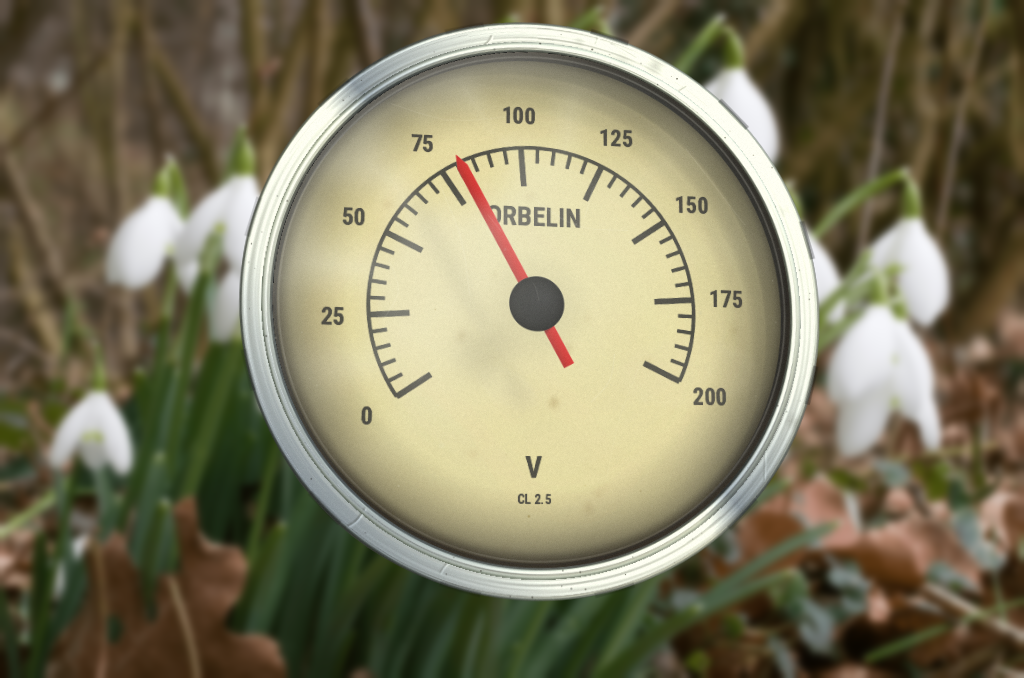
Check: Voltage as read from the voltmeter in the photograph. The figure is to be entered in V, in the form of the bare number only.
80
